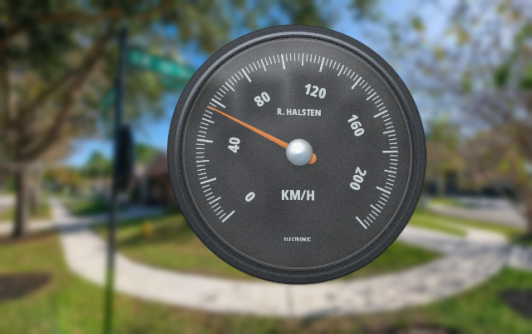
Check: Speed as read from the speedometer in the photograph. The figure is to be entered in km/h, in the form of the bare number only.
56
